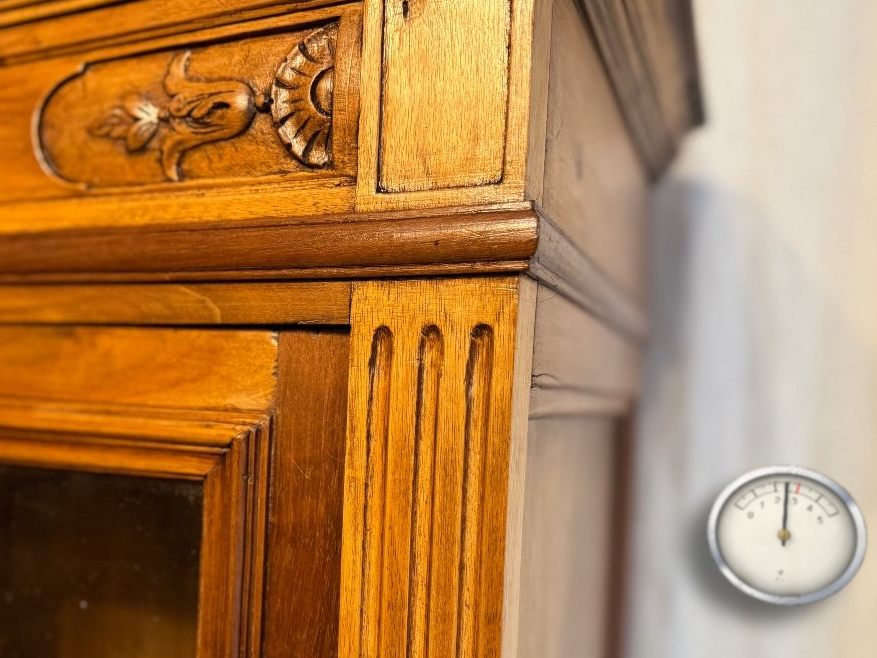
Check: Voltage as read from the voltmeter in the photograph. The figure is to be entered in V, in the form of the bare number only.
2.5
